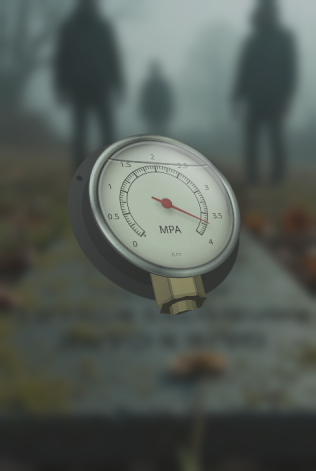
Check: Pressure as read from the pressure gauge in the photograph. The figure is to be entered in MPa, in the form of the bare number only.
3.75
